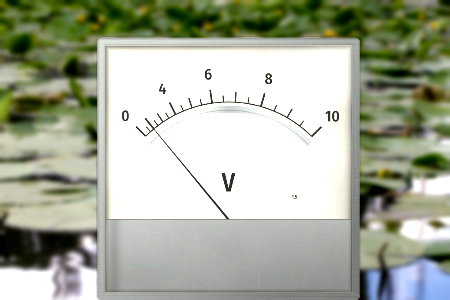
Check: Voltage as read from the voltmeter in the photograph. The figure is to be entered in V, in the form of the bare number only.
2
